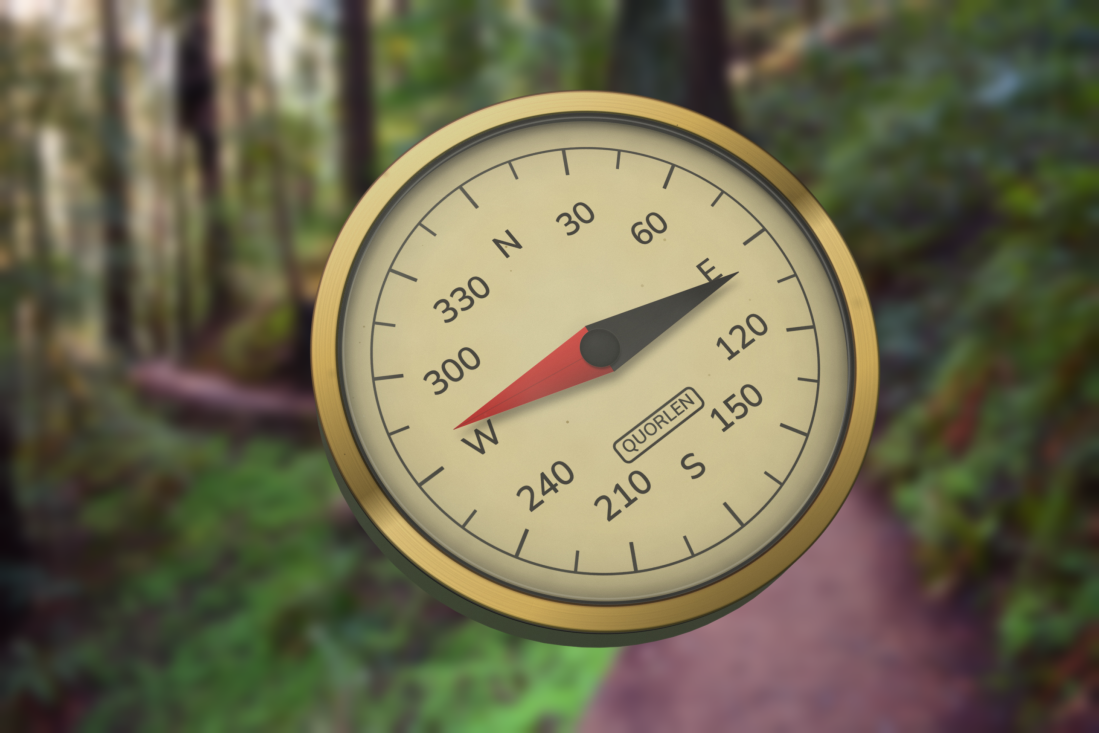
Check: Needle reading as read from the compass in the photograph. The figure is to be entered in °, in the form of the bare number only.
277.5
